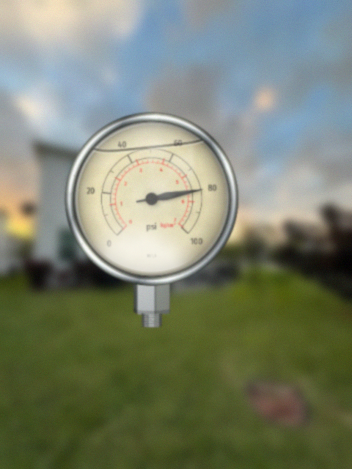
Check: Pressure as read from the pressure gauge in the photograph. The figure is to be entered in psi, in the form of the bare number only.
80
